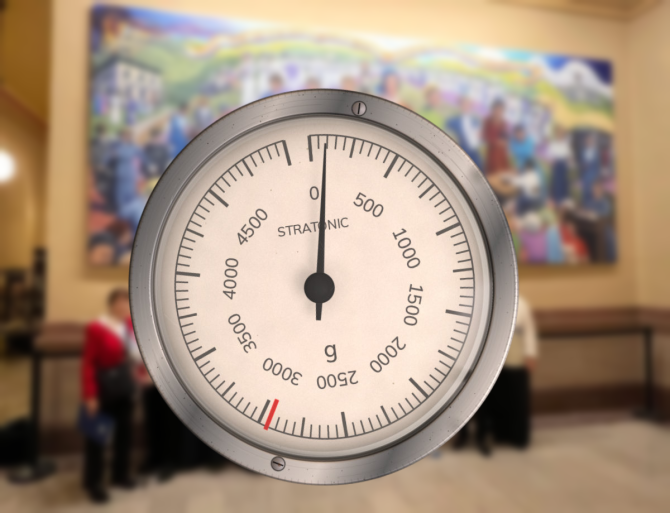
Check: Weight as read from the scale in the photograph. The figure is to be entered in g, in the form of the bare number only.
100
